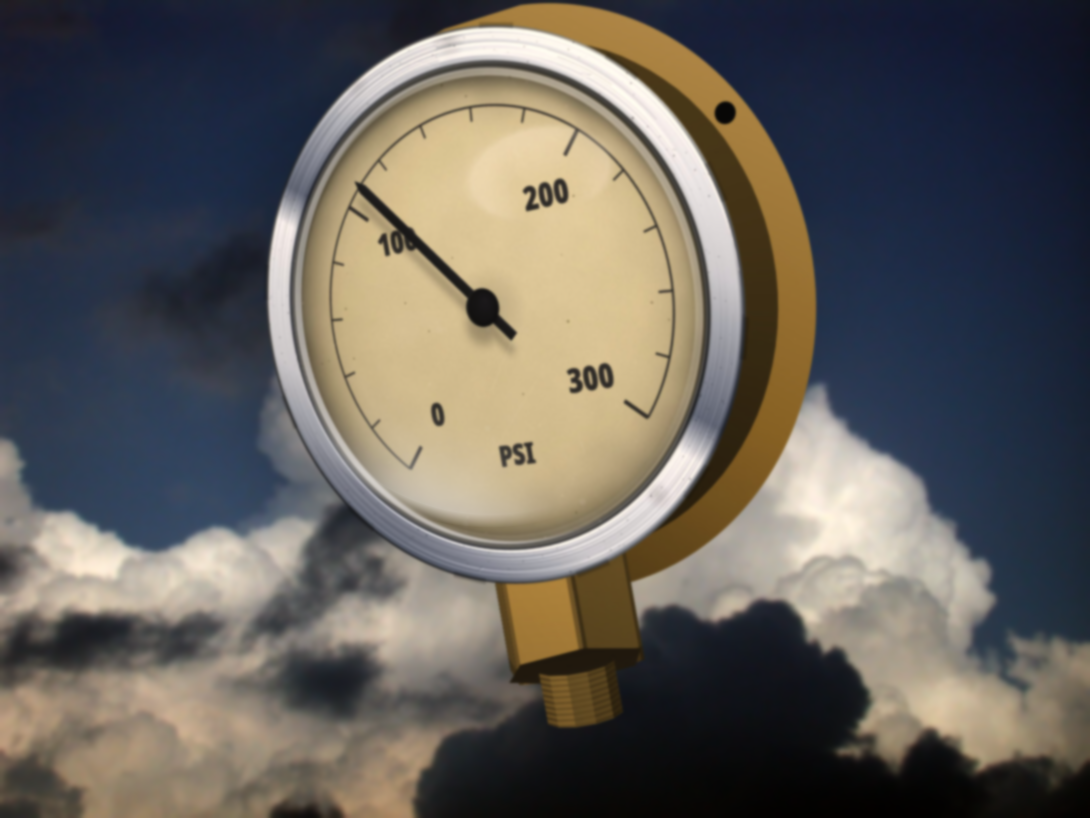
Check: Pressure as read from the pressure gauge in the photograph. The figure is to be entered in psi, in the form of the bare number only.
110
